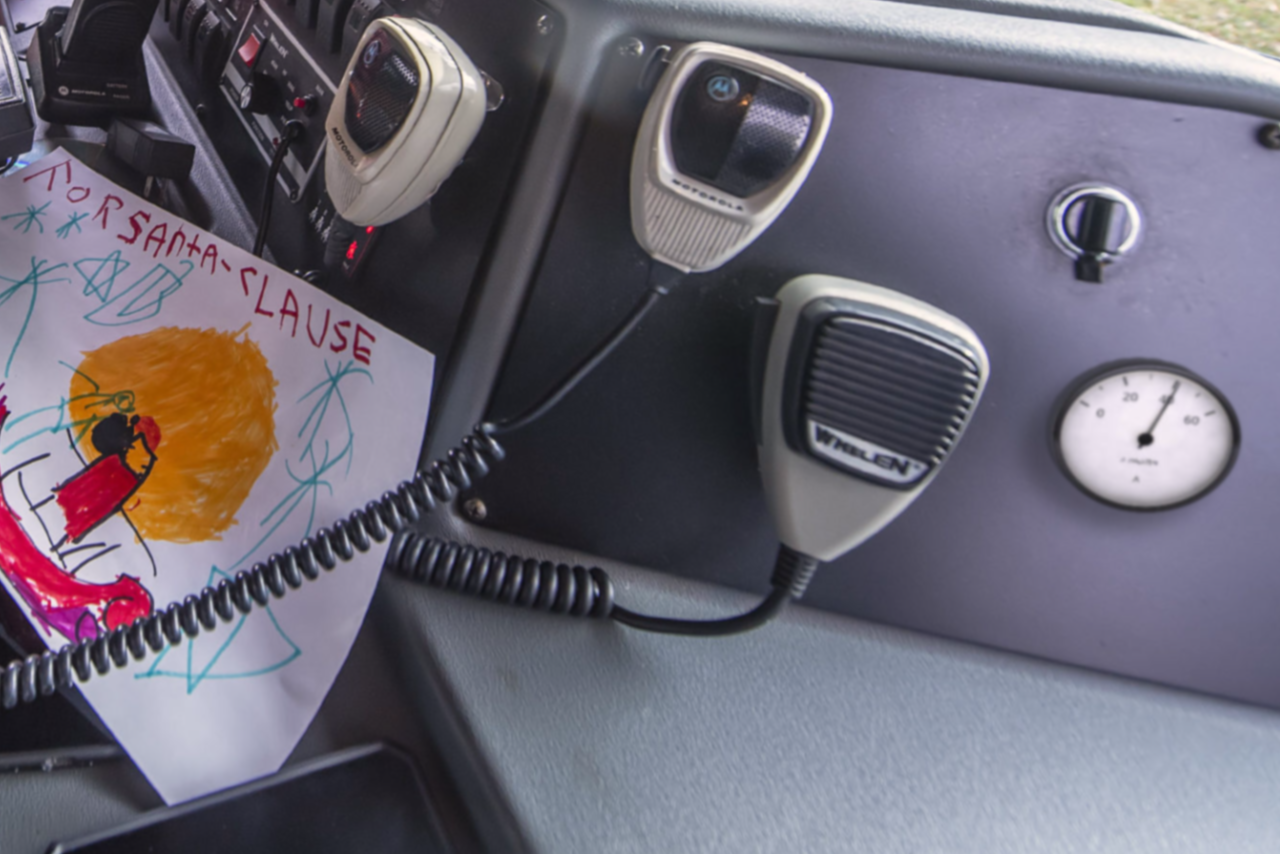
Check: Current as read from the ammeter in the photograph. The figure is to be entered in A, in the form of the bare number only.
40
